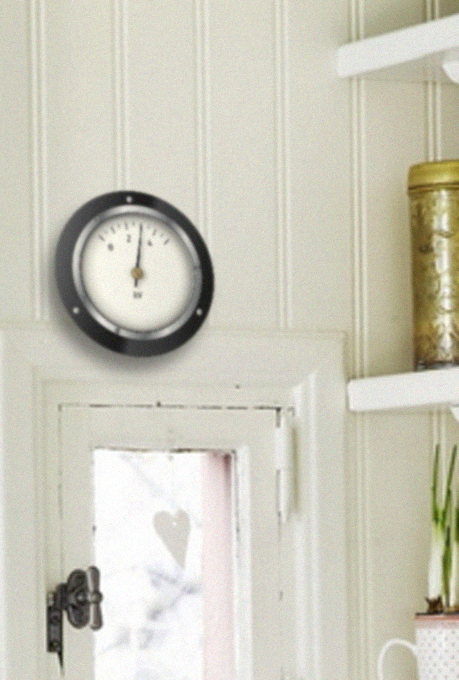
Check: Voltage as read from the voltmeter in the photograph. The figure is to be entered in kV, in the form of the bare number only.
3
